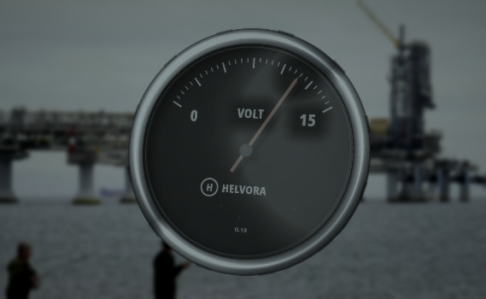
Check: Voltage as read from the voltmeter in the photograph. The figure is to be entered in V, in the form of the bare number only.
11.5
